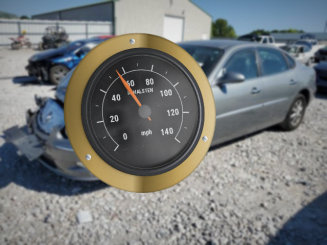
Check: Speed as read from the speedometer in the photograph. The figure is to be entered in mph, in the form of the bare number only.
55
